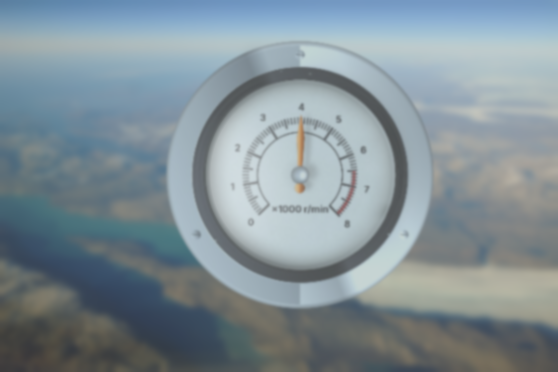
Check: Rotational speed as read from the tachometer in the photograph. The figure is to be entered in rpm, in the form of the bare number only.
4000
